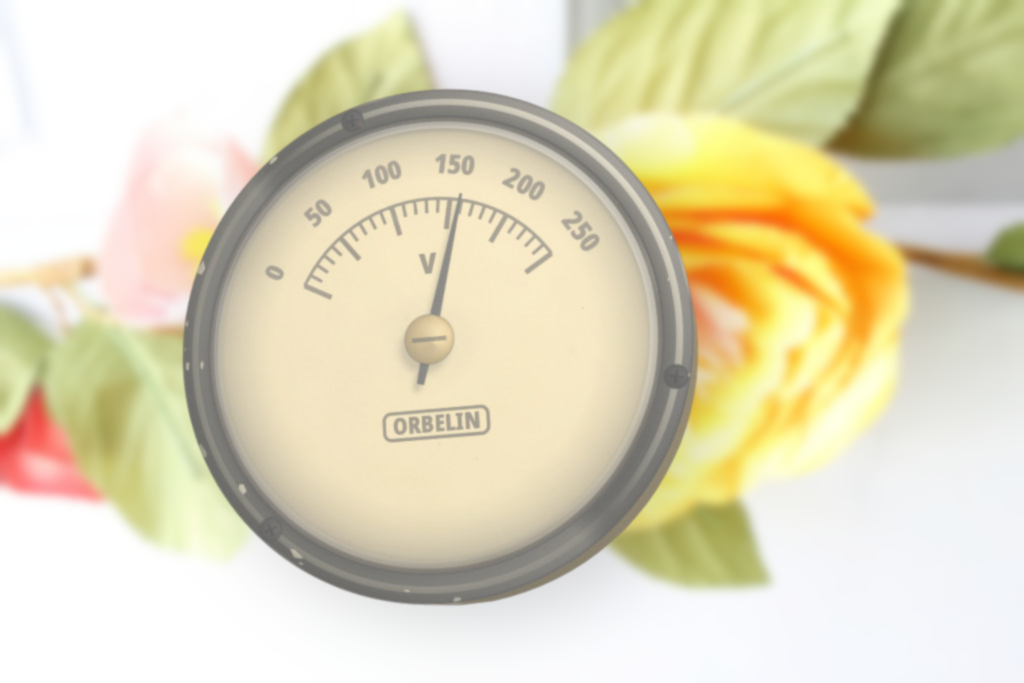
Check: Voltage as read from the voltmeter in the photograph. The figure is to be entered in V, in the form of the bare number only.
160
